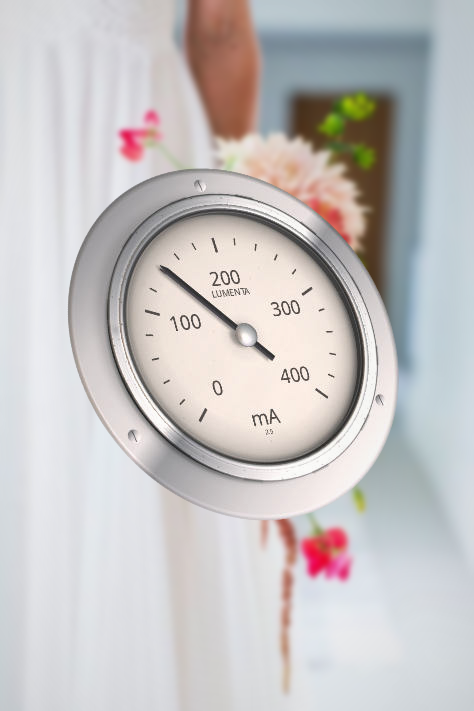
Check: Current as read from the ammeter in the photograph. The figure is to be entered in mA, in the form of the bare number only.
140
